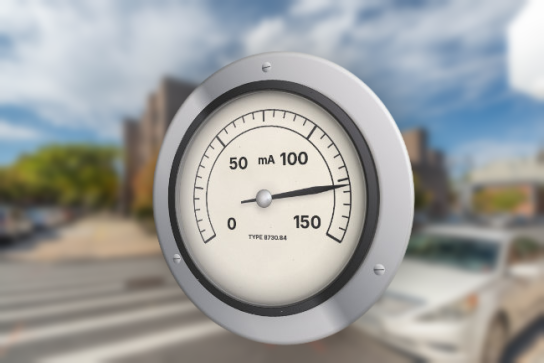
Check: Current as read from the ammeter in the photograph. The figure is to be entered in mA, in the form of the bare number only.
127.5
